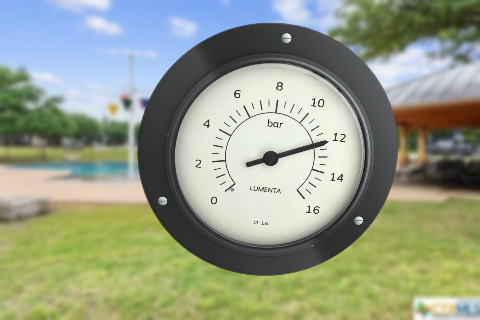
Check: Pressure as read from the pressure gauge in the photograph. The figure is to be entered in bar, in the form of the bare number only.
12
